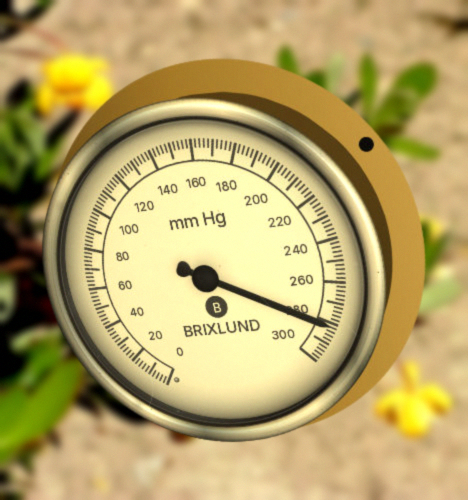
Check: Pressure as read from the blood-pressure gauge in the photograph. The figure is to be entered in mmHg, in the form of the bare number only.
280
